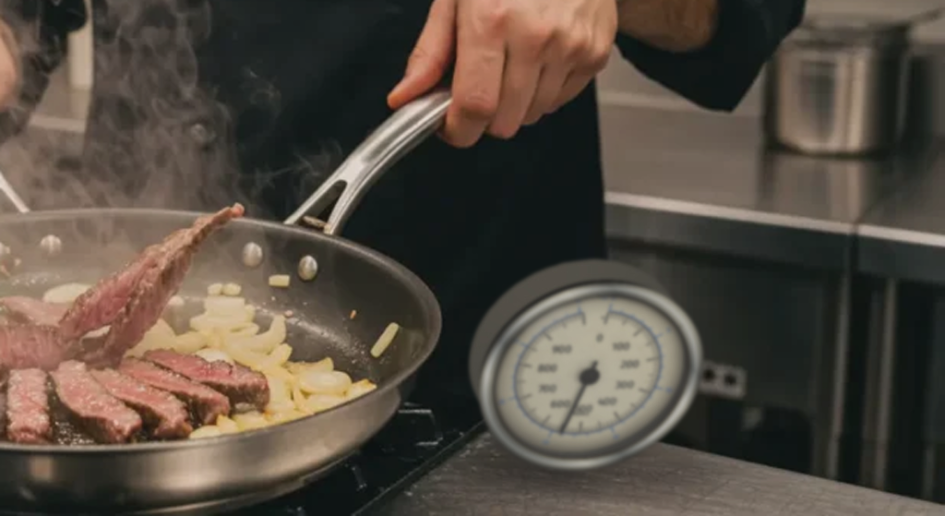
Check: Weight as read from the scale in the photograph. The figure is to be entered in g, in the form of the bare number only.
550
